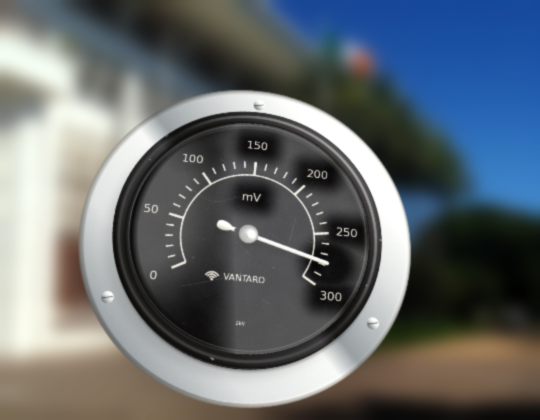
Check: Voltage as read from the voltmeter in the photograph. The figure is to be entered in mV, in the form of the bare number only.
280
